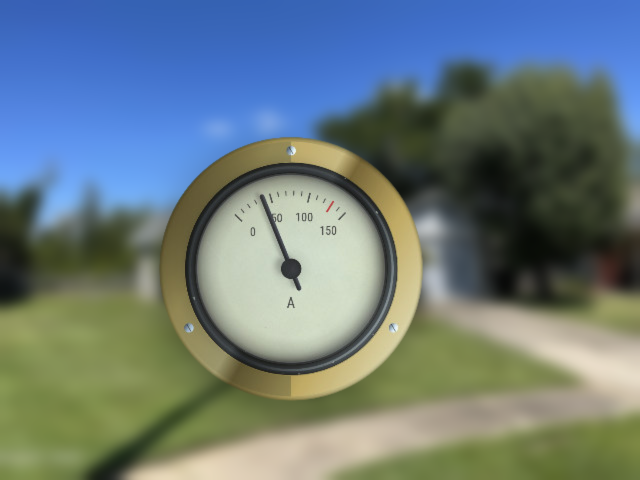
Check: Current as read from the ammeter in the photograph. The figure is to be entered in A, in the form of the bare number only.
40
